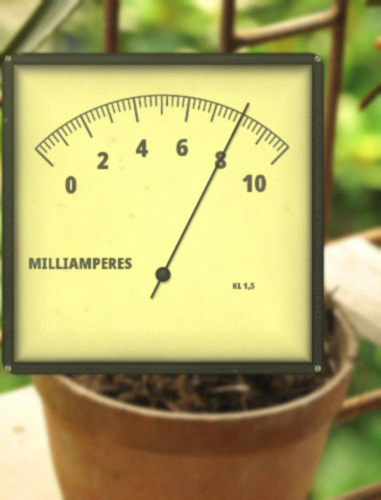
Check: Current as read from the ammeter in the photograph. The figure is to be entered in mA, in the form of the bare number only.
8
